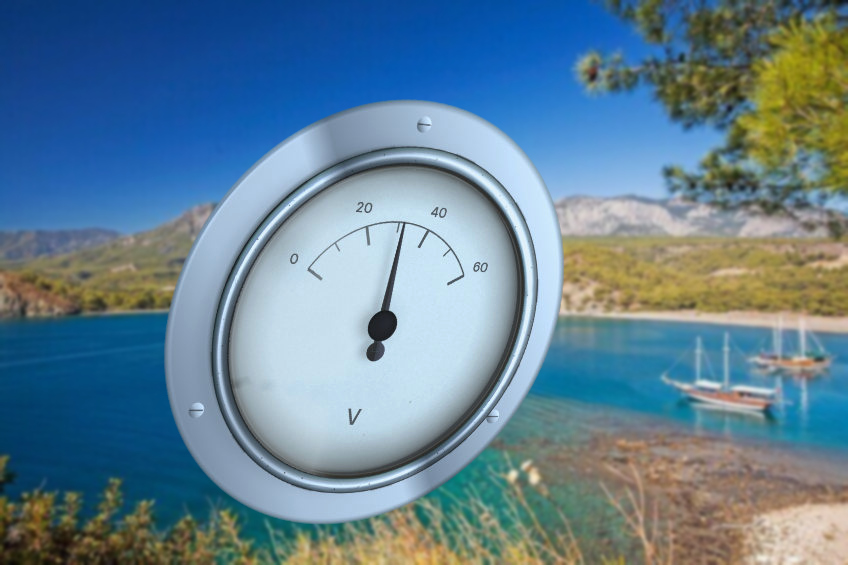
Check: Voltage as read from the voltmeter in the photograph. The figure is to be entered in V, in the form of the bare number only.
30
